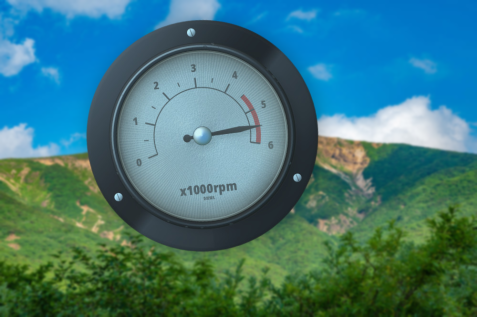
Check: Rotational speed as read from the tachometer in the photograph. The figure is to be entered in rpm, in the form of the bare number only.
5500
